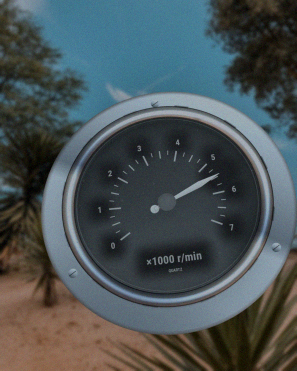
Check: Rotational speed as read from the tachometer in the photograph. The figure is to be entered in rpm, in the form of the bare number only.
5500
